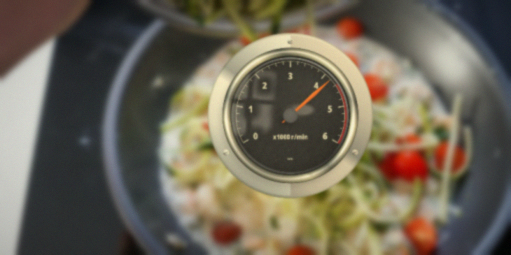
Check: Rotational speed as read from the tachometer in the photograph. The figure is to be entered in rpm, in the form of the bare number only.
4200
